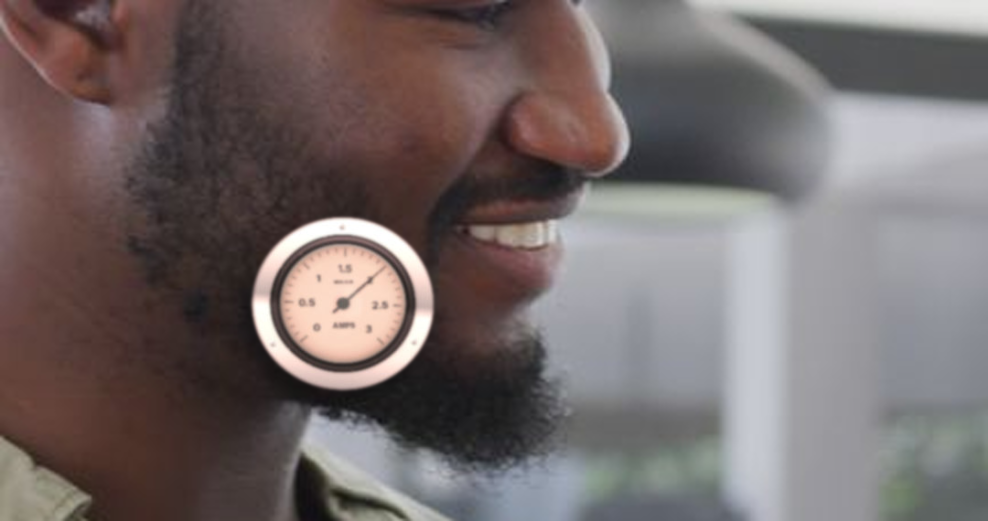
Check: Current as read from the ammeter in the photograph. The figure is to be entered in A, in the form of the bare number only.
2
